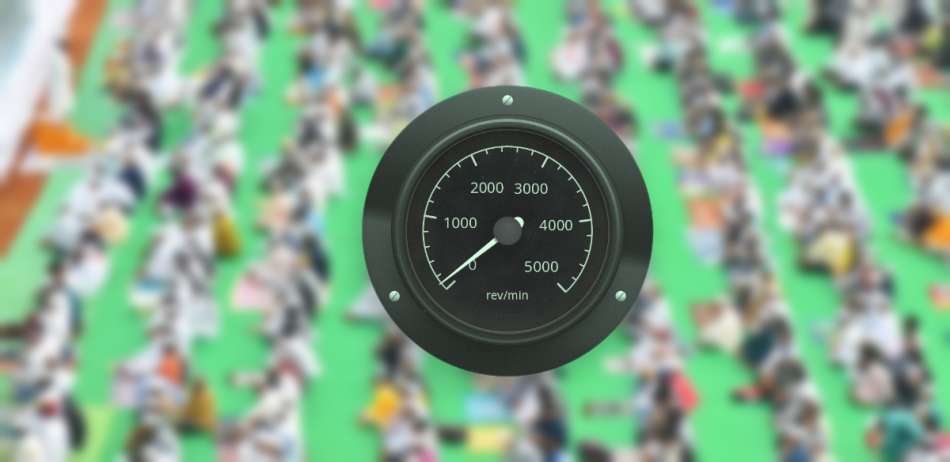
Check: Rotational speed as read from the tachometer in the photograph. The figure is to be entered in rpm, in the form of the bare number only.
100
